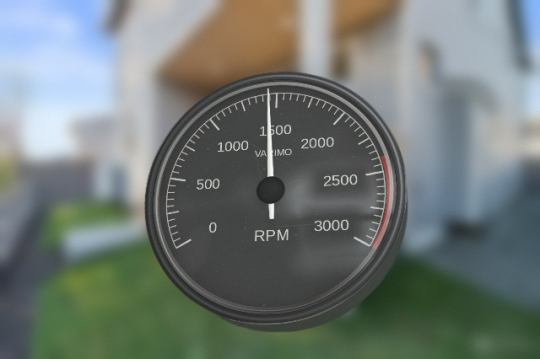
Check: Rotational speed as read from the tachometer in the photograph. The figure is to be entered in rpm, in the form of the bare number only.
1450
